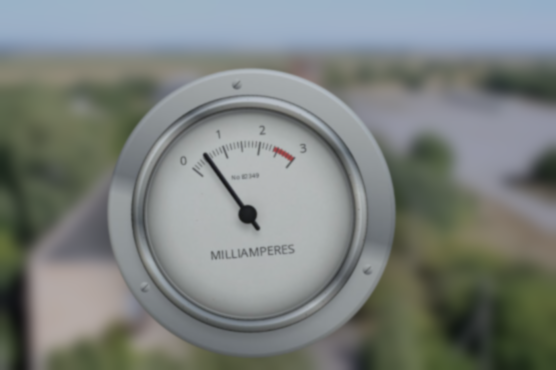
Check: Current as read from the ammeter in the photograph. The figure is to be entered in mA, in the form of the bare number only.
0.5
